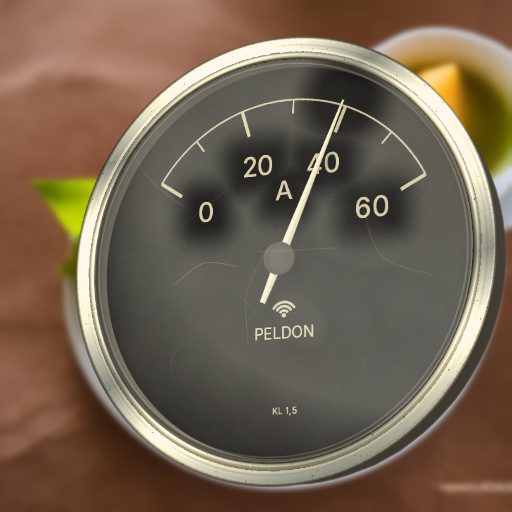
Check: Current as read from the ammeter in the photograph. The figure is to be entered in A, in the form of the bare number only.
40
